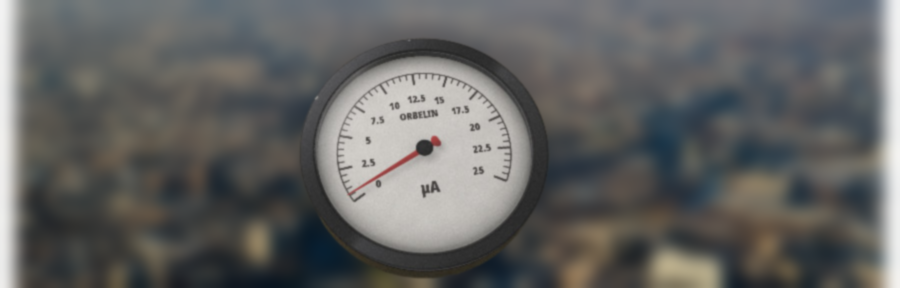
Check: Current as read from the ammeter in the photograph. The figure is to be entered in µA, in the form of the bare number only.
0.5
